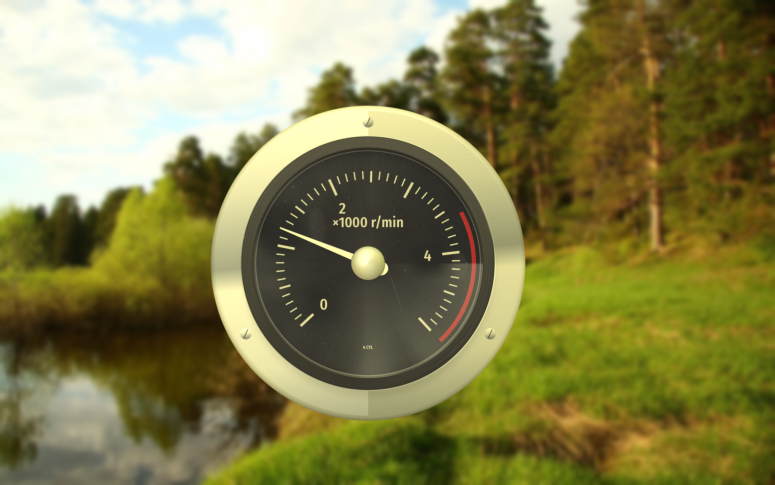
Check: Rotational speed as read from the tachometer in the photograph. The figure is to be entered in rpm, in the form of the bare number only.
1200
